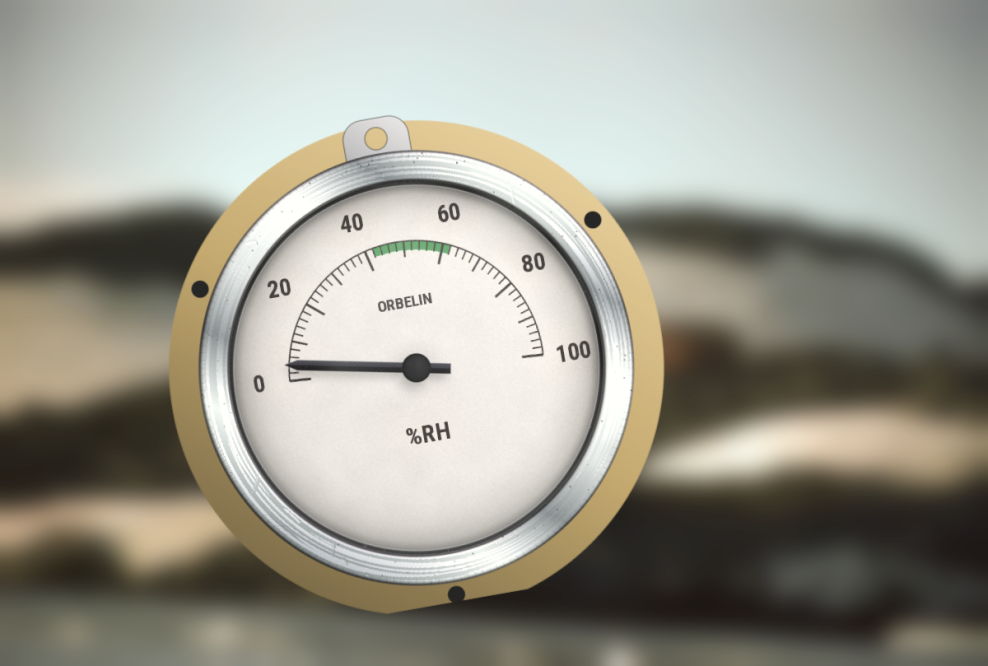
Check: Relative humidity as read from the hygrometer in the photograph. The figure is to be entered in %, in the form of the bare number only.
4
